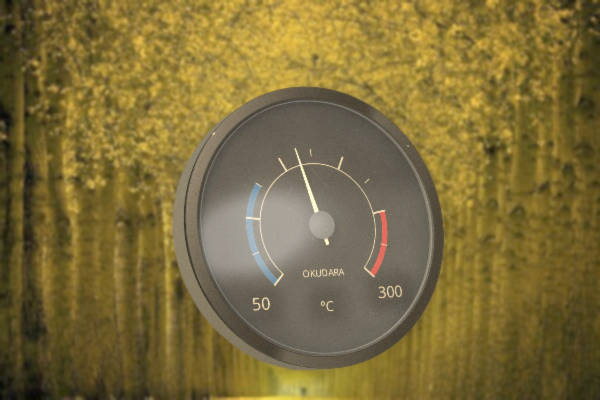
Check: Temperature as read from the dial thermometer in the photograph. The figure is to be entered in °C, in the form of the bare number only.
162.5
